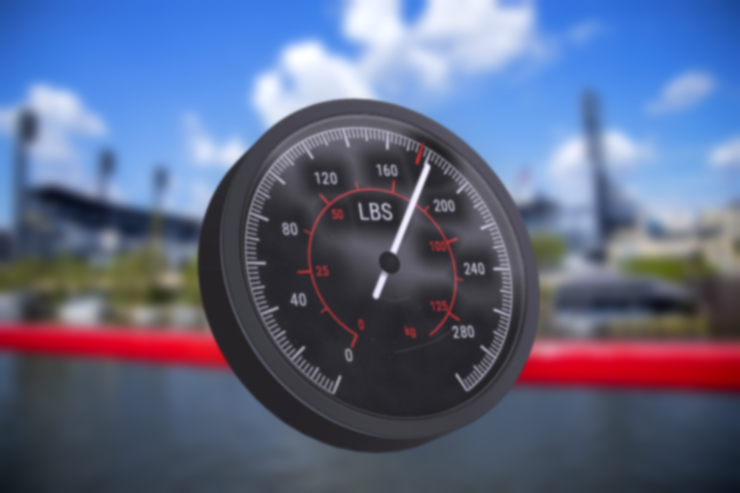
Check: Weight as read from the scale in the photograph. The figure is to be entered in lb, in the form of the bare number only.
180
